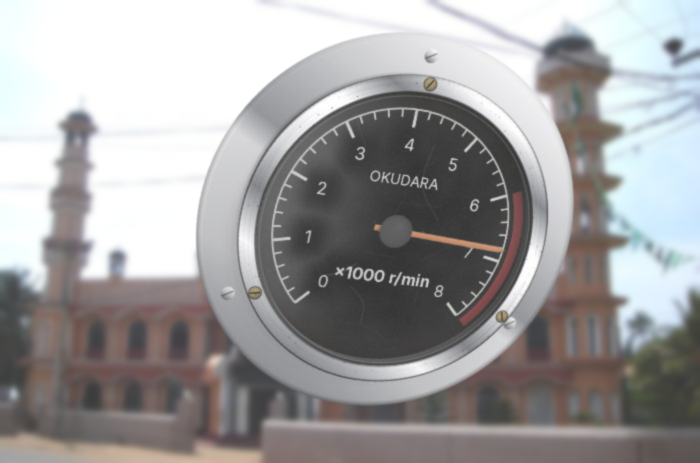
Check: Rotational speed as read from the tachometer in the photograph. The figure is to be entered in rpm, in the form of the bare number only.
6800
